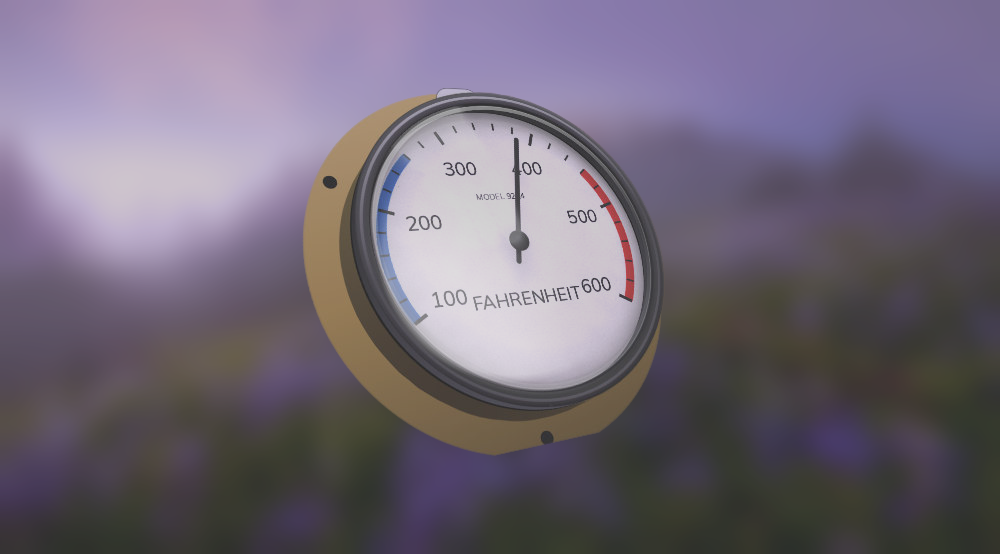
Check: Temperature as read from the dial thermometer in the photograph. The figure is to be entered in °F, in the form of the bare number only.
380
